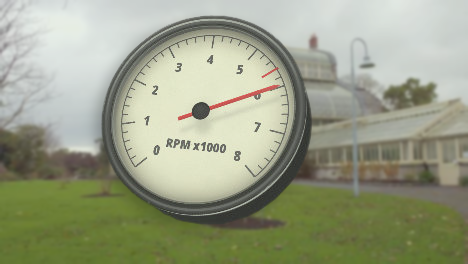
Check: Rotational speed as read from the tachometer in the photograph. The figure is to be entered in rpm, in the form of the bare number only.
6000
